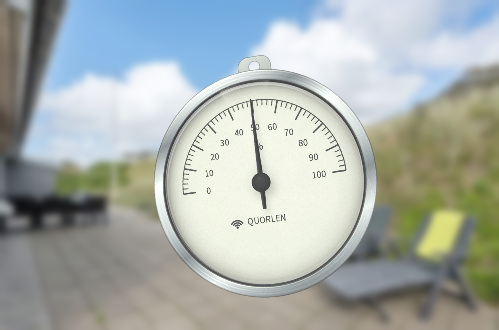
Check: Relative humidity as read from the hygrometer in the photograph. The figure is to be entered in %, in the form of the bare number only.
50
